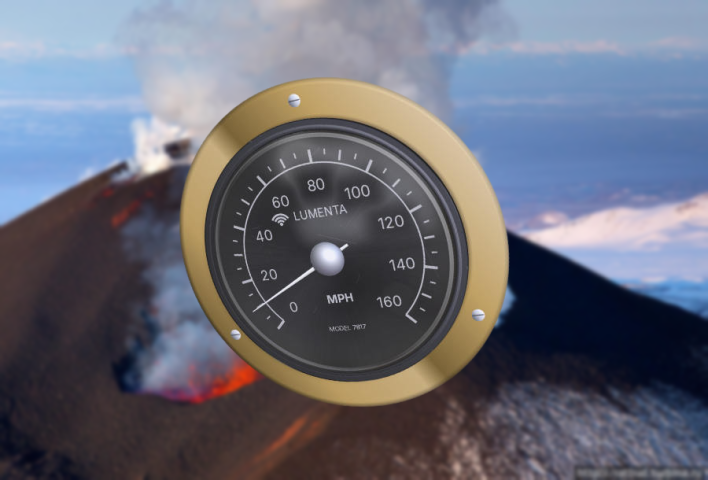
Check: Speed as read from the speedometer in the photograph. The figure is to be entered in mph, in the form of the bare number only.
10
